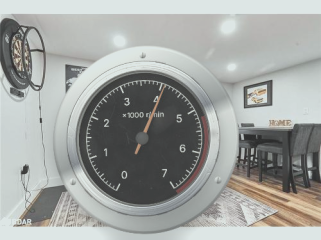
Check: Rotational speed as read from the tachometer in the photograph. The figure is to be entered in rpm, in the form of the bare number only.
4100
